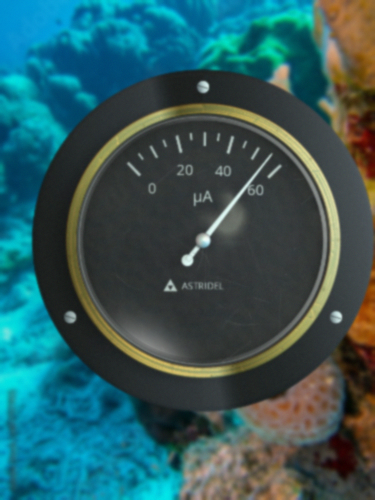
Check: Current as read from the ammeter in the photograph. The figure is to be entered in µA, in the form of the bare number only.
55
